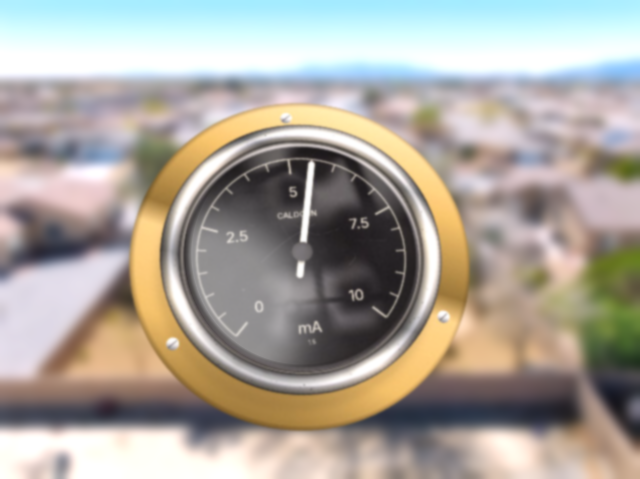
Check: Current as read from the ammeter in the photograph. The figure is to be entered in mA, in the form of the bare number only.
5.5
